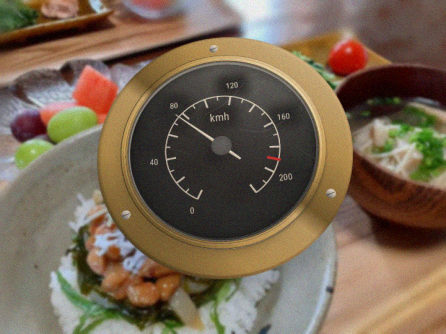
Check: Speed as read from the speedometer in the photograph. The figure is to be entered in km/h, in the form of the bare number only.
75
